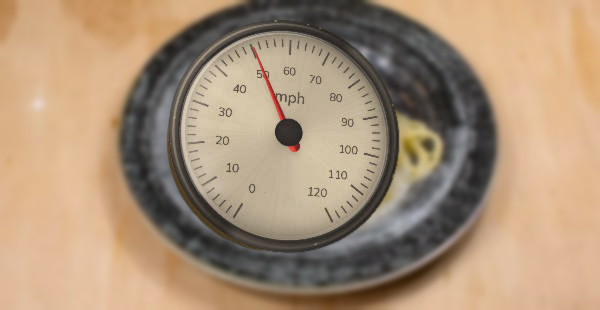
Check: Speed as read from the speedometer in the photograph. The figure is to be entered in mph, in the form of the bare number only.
50
